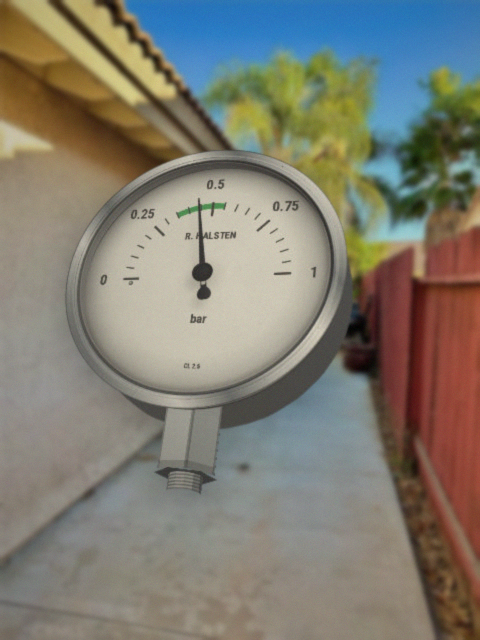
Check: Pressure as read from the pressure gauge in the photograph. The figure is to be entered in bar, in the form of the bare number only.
0.45
